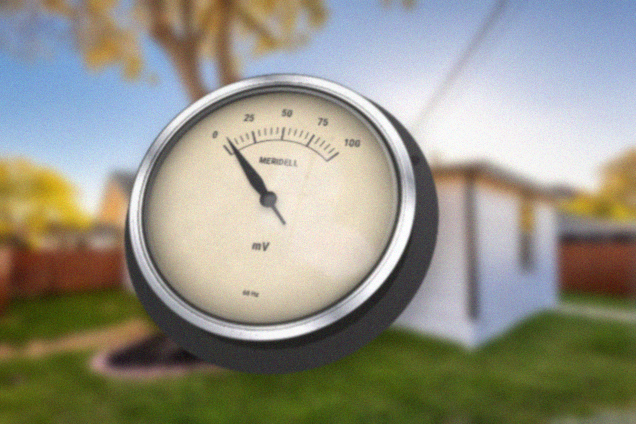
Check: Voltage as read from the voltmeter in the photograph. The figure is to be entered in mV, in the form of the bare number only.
5
